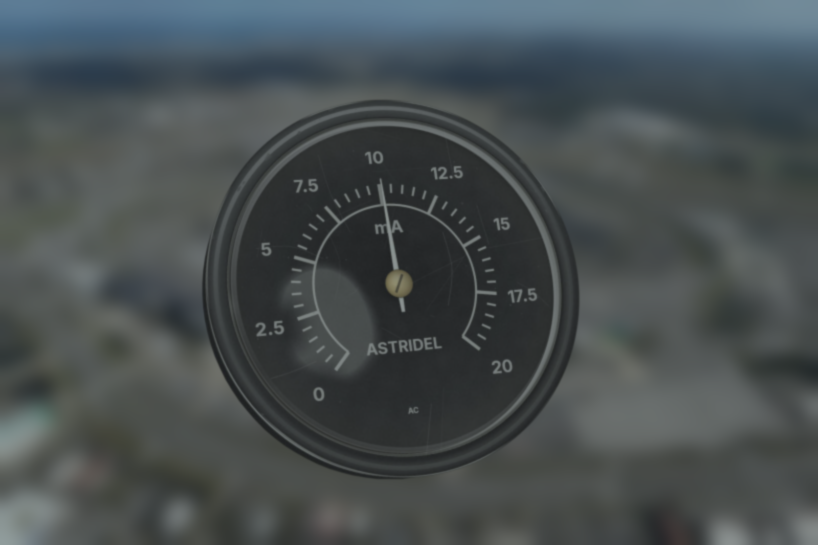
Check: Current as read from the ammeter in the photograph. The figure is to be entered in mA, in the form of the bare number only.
10
